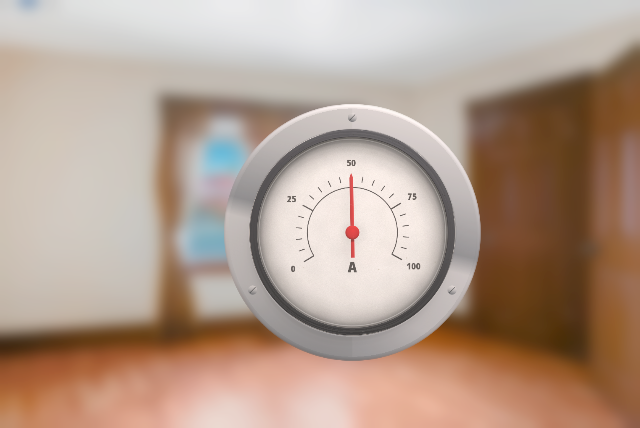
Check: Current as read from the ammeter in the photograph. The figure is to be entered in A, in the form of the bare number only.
50
